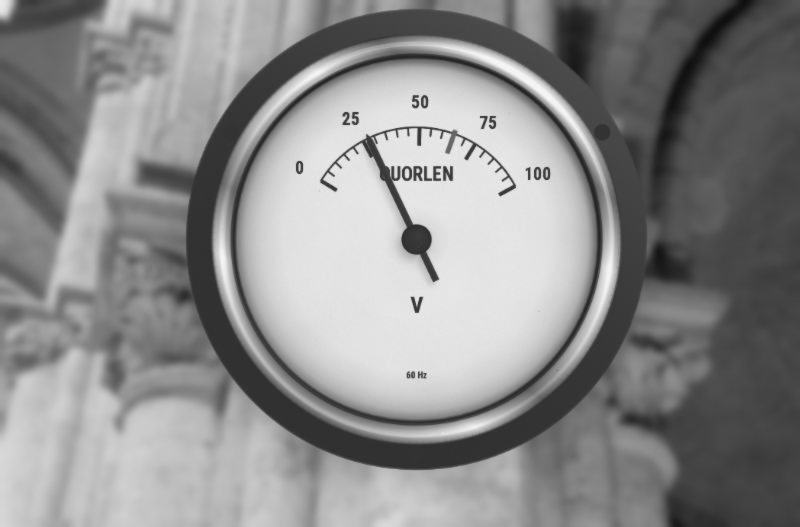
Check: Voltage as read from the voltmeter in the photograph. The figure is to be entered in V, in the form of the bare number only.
27.5
